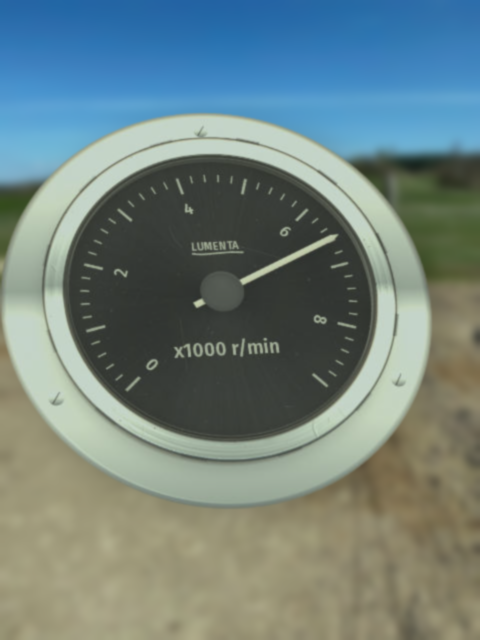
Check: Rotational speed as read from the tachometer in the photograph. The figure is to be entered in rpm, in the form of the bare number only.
6600
